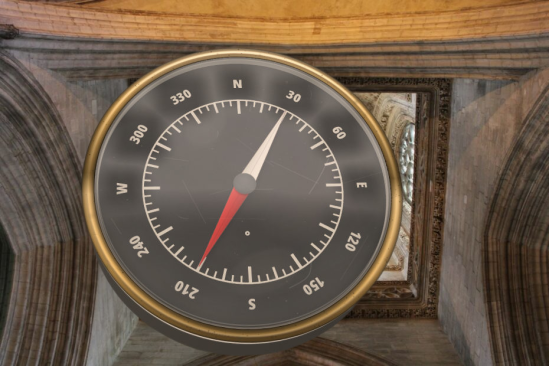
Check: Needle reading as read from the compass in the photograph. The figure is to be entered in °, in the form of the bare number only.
210
